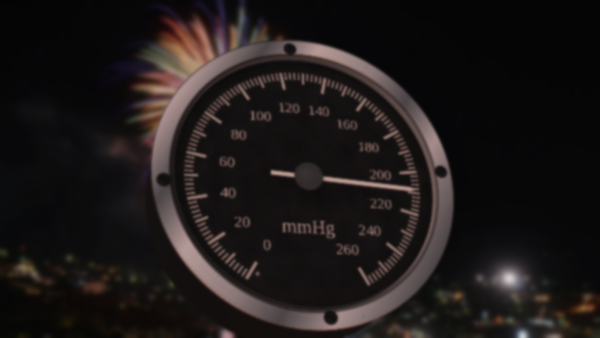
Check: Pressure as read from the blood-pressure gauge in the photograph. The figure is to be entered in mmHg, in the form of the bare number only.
210
